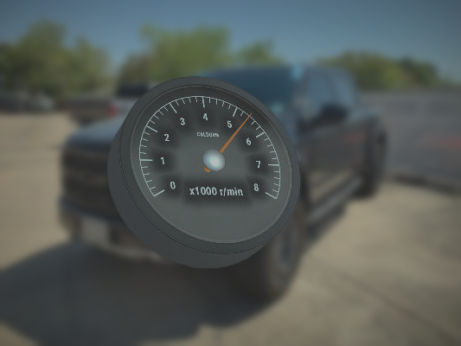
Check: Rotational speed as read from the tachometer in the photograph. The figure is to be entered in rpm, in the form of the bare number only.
5400
